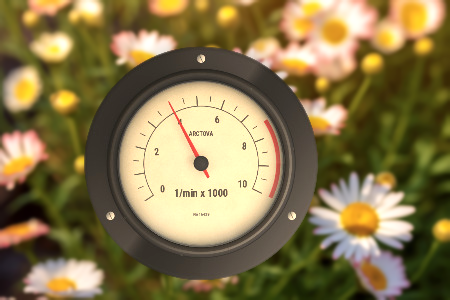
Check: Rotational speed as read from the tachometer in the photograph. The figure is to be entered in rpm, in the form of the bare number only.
4000
